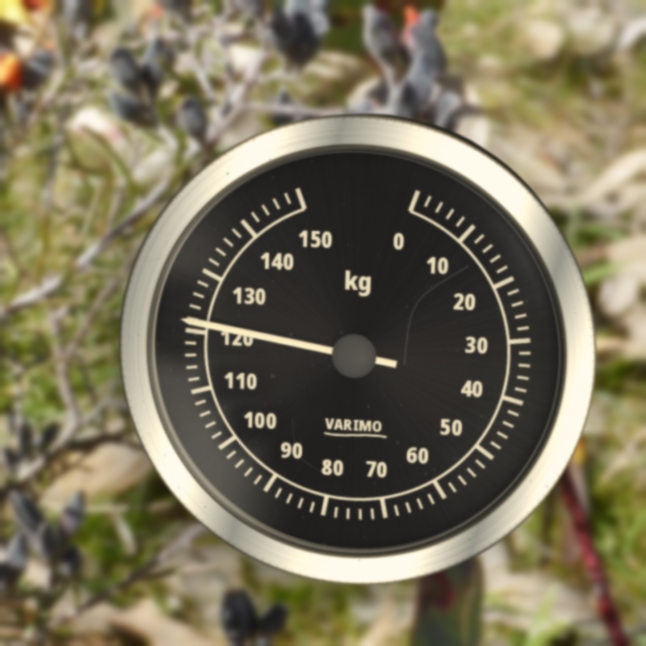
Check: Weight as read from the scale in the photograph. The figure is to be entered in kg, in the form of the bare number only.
122
